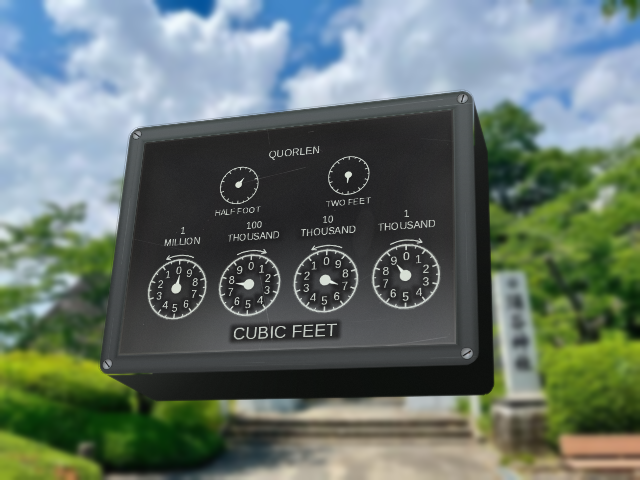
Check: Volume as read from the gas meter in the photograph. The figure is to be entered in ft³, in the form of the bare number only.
976900
